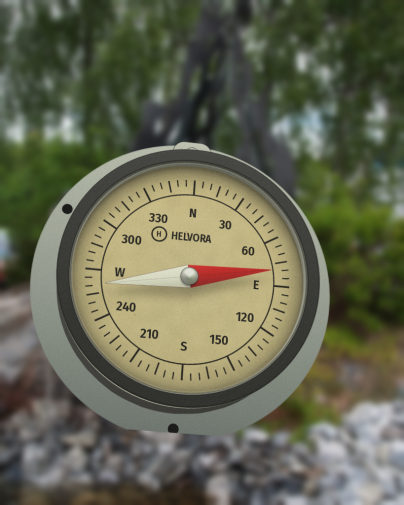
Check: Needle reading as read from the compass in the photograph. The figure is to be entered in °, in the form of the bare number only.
80
